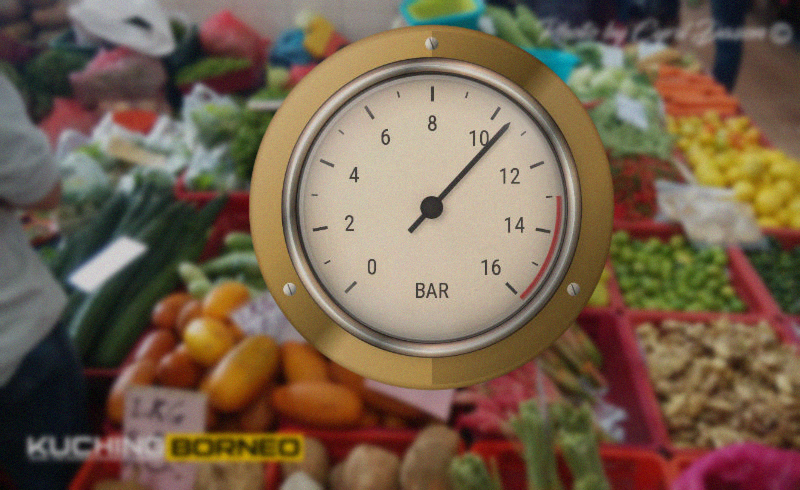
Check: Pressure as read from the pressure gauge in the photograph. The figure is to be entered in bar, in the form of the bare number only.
10.5
